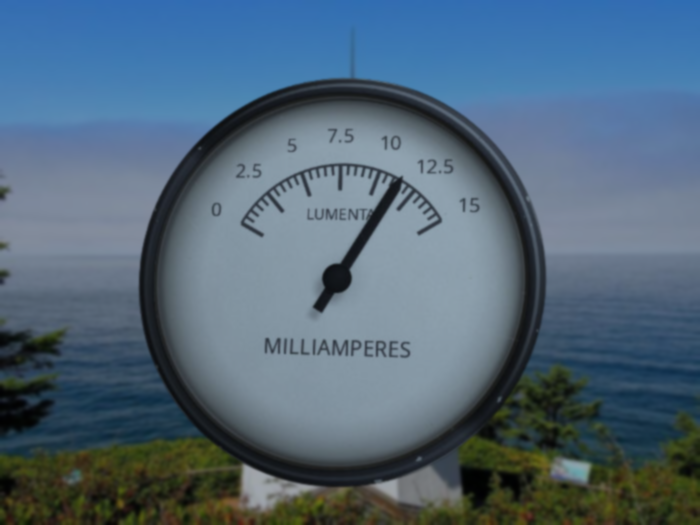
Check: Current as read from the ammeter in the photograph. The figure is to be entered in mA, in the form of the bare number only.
11.5
